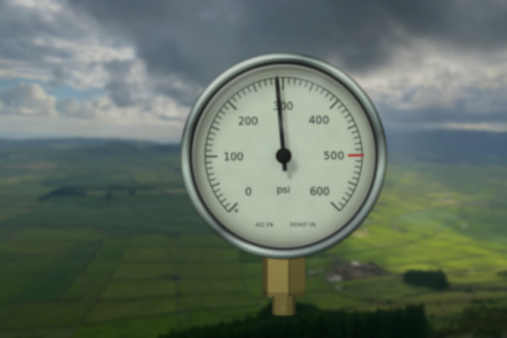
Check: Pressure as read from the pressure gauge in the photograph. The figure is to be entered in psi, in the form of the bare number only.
290
